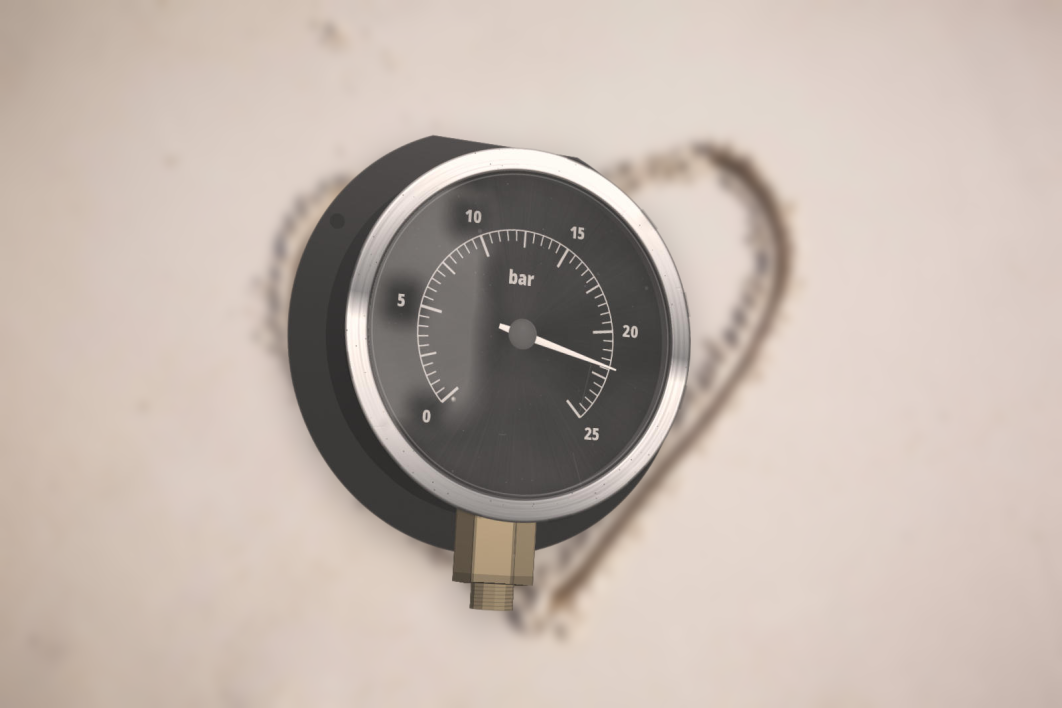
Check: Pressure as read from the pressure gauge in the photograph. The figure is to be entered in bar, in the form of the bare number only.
22
